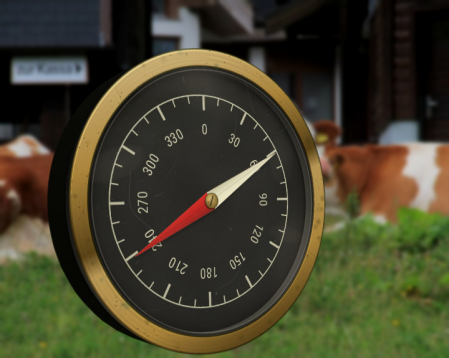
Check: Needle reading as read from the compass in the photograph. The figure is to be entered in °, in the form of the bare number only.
240
